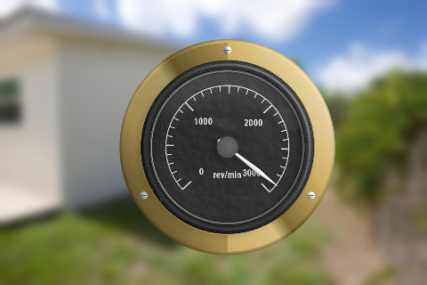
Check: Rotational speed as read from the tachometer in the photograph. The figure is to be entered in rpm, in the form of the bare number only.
2900
